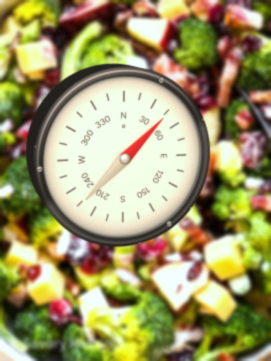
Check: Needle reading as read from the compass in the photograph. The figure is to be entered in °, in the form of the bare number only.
45
